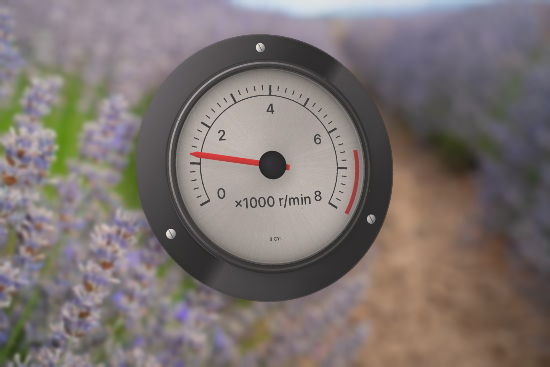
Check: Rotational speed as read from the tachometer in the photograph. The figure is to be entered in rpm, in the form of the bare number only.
1200
